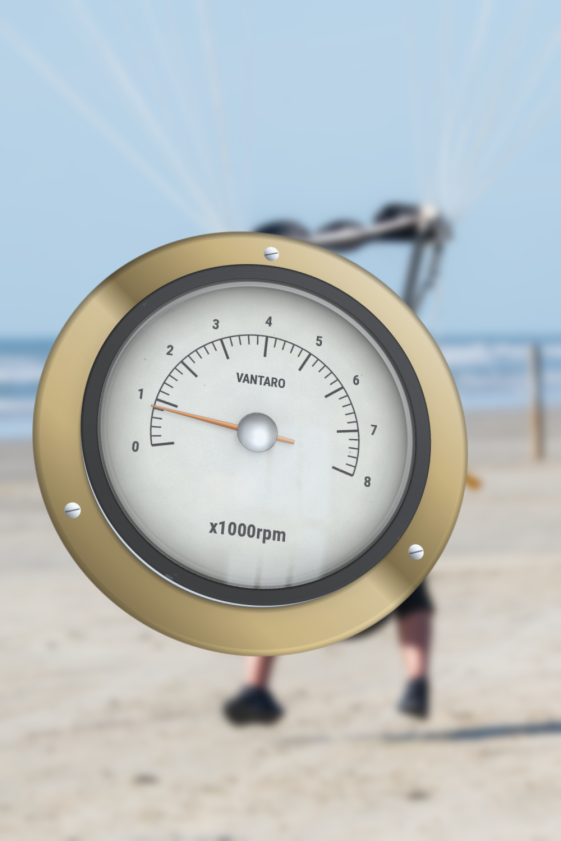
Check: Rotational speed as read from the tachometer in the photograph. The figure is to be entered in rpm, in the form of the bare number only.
800
